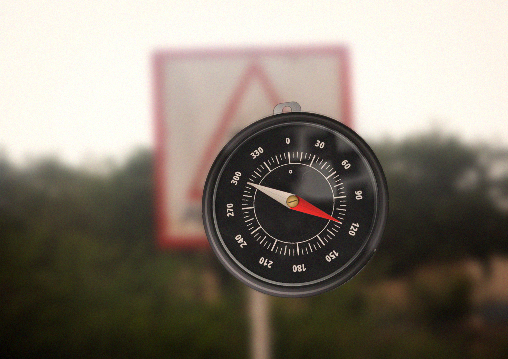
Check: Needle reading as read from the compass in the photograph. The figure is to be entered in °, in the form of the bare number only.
120
